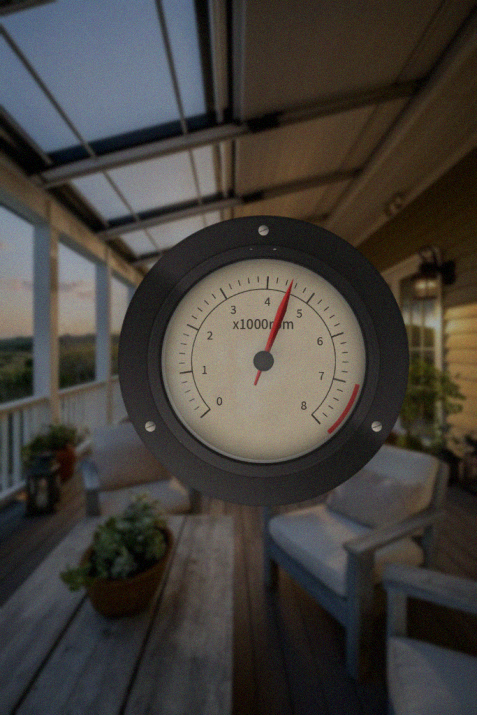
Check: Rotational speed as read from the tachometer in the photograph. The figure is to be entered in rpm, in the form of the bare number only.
4500
